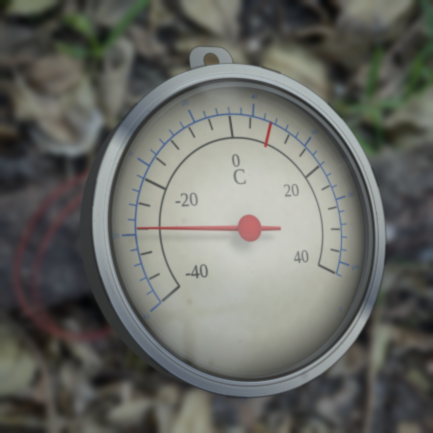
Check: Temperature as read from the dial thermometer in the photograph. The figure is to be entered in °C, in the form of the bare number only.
-28
